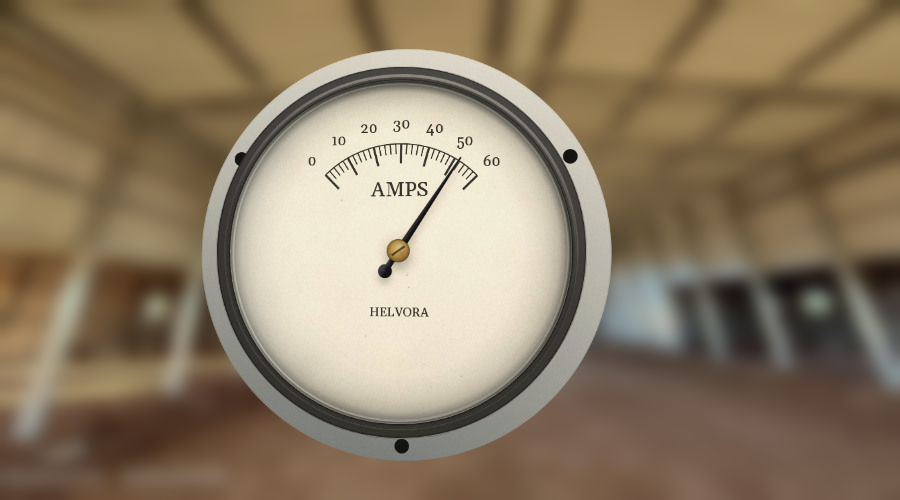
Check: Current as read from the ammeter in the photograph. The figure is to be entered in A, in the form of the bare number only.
52
